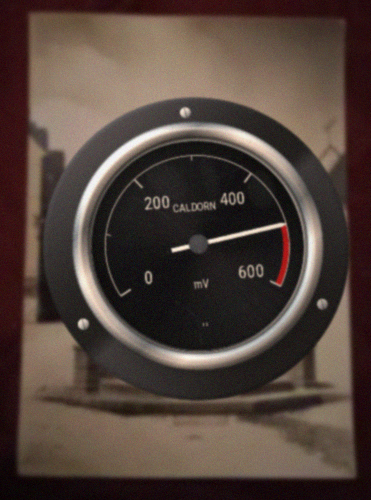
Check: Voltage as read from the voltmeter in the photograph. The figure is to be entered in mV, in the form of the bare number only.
500
